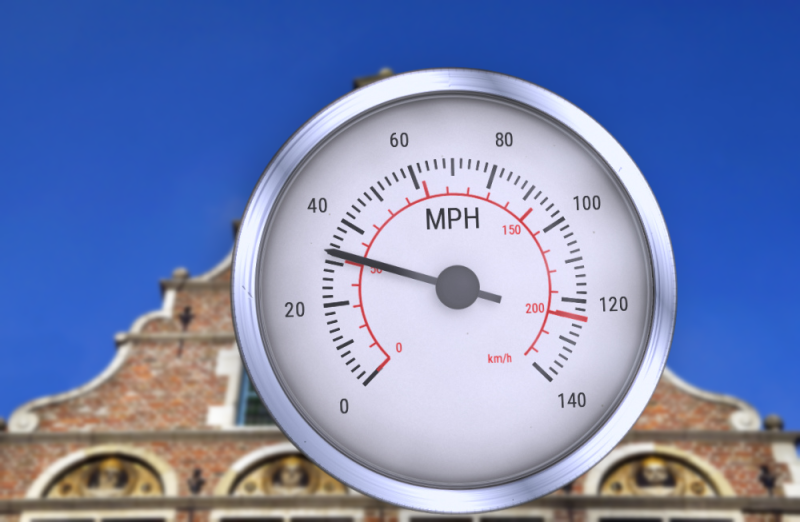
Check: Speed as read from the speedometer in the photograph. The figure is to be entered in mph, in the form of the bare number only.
32
